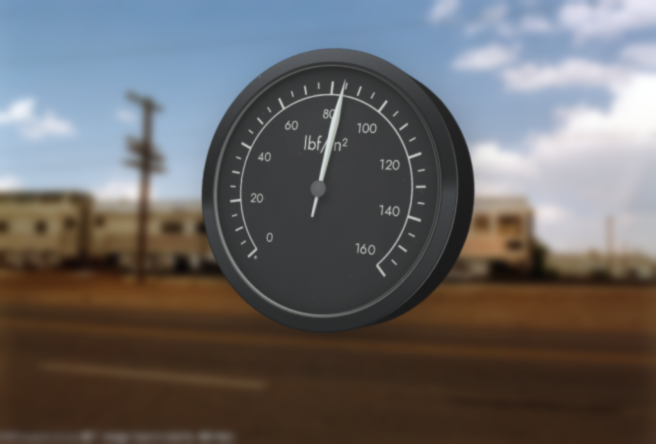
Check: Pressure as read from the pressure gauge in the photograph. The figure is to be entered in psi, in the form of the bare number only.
85
